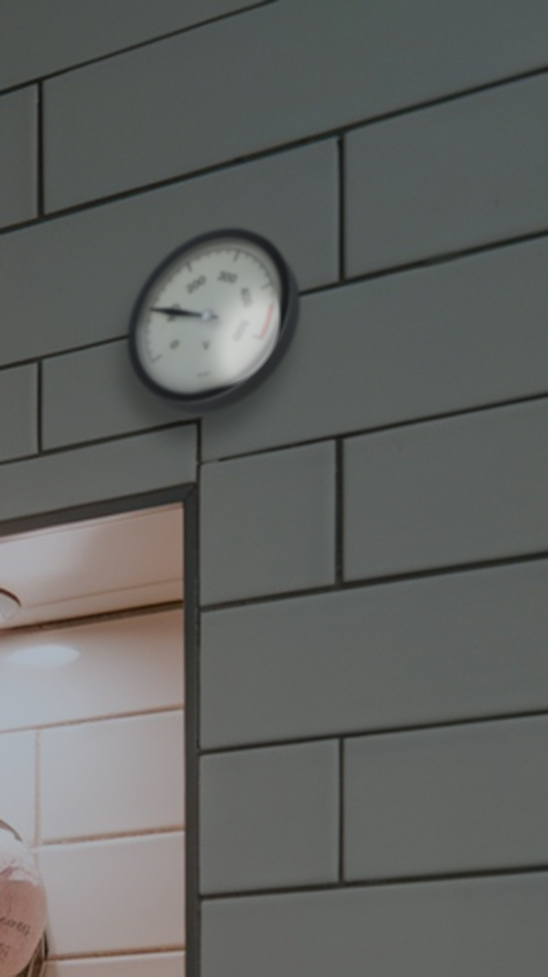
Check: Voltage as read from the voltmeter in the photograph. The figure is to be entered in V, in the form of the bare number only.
100
